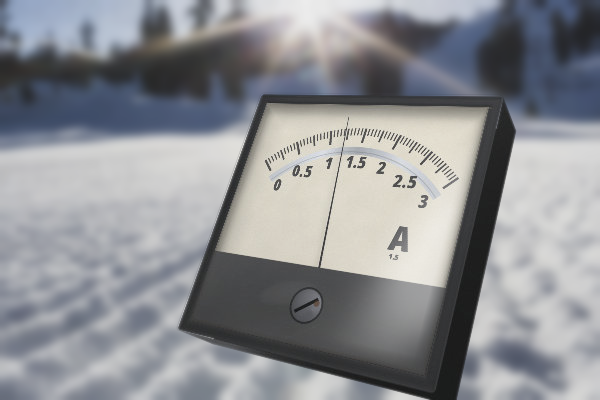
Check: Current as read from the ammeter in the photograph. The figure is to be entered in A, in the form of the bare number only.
1.25
